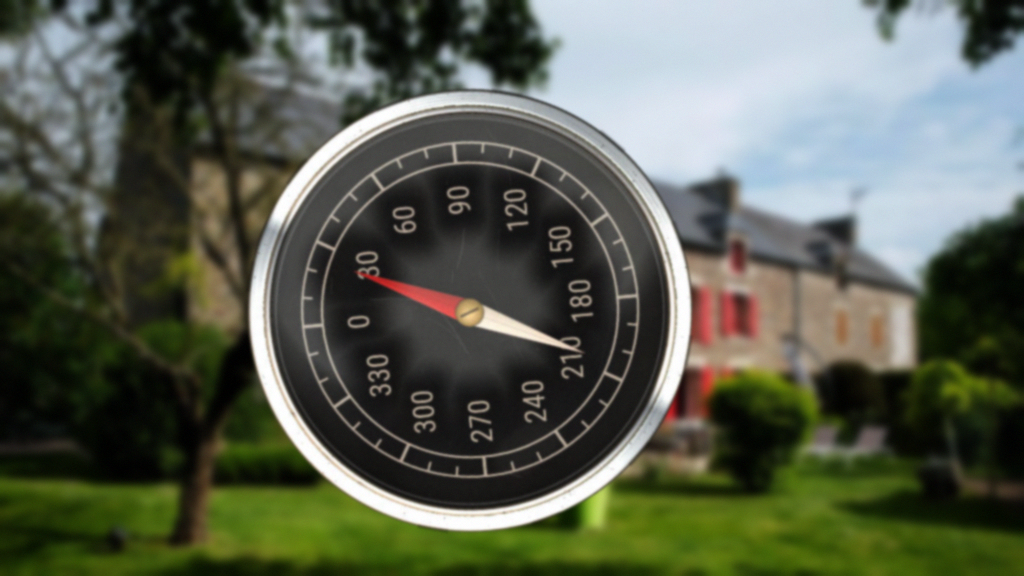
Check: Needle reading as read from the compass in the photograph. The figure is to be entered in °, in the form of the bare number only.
25
